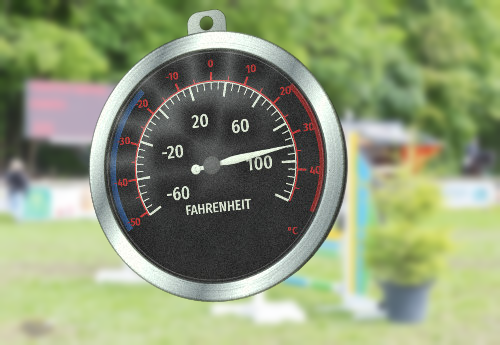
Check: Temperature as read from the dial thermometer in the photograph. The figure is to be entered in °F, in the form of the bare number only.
92
